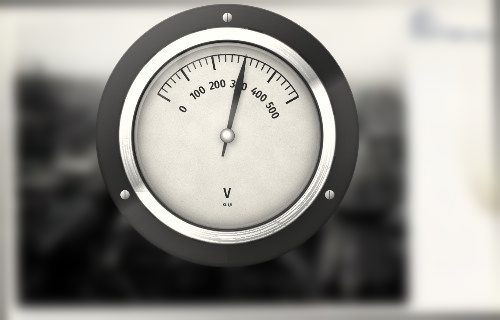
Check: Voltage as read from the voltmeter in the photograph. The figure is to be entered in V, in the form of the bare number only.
300
